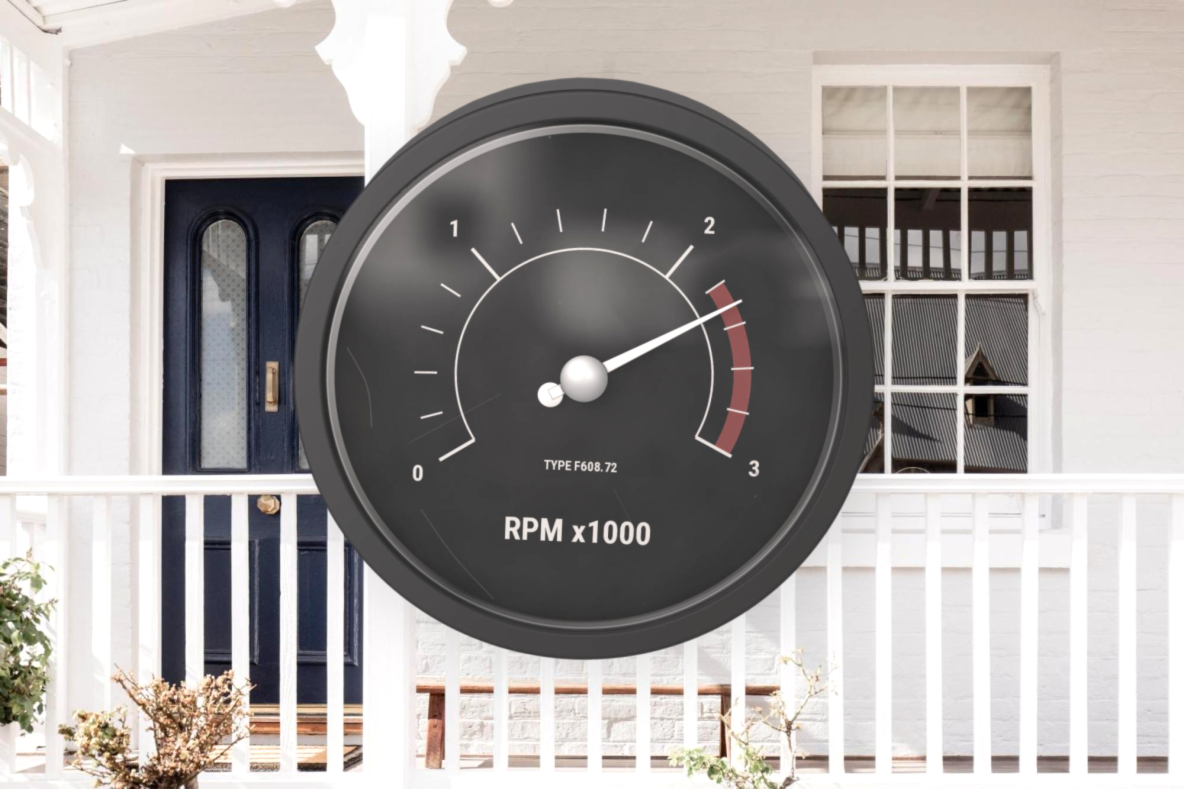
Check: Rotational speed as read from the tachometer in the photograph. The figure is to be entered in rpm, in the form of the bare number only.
2300
